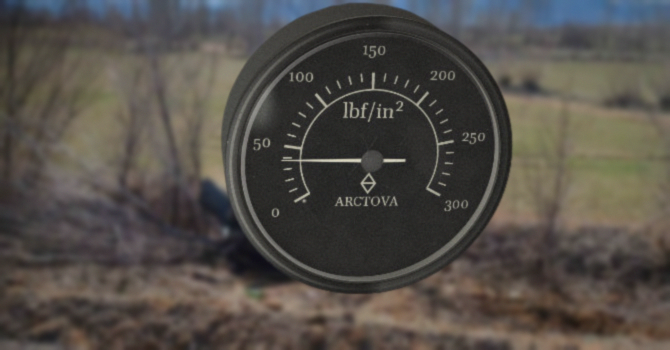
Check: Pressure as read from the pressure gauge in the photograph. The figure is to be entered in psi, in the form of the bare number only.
40
